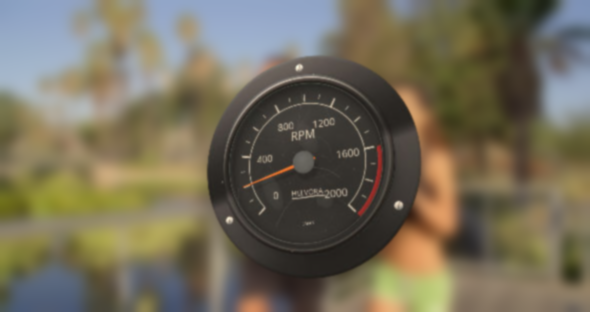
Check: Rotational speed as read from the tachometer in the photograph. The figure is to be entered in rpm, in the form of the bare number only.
200
